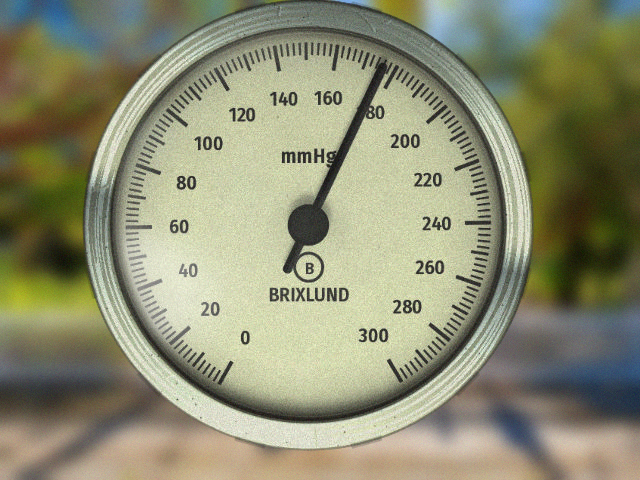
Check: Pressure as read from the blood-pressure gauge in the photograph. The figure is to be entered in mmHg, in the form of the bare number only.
176
